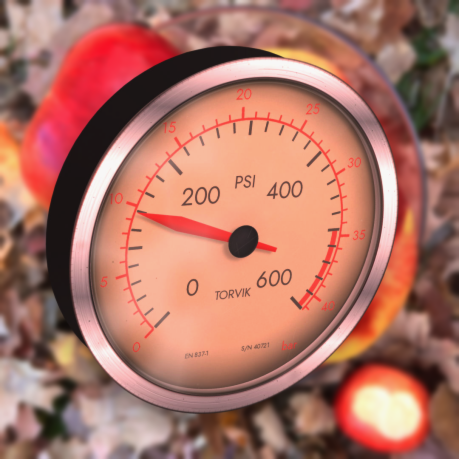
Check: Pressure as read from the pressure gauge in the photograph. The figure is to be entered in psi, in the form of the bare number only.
140
